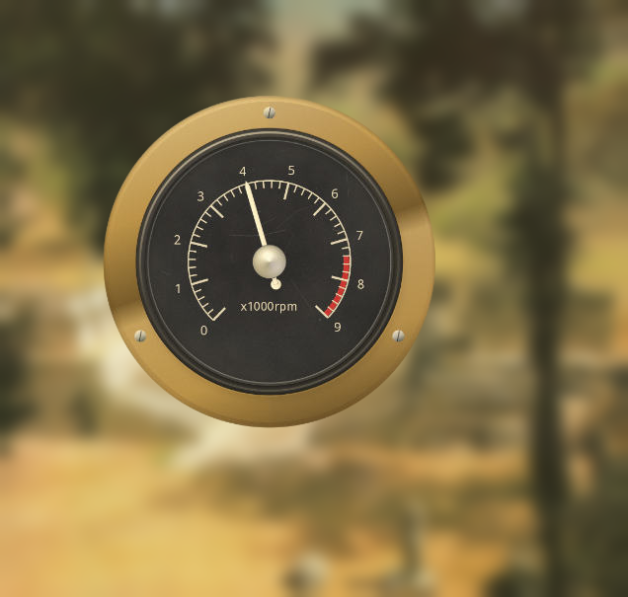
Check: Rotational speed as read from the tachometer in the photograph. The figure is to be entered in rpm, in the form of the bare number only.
4000
